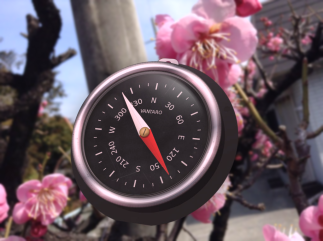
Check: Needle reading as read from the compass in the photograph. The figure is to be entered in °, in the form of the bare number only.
140
